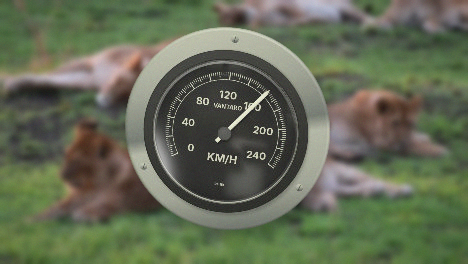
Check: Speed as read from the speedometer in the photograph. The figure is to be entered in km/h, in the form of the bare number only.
160
